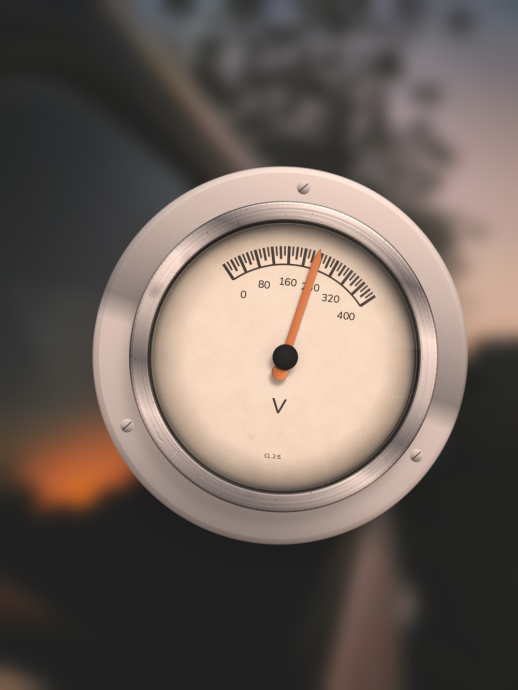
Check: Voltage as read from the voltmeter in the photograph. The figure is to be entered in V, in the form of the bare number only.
230
